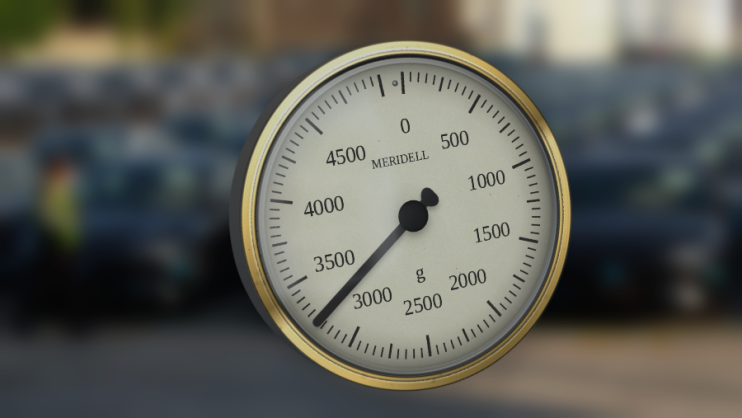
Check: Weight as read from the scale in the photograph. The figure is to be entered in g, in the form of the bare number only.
3250
